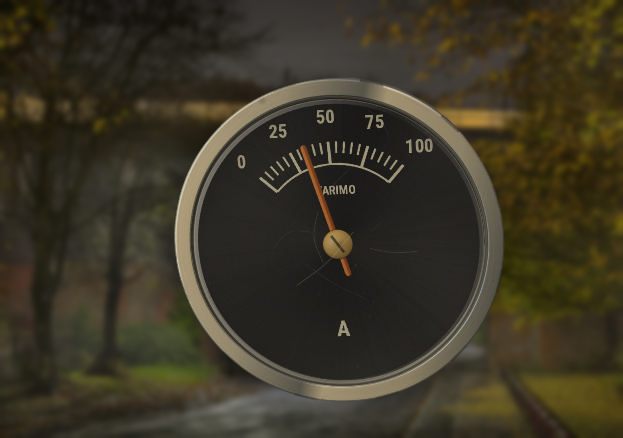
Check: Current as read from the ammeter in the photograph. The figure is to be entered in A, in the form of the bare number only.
35
